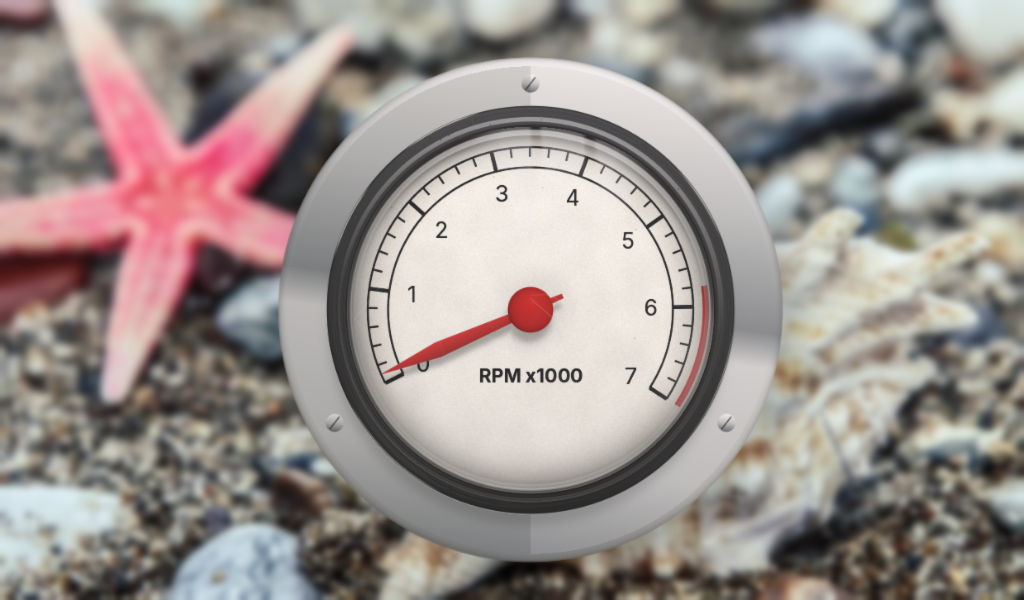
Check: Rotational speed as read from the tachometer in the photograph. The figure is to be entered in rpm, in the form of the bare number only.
100
